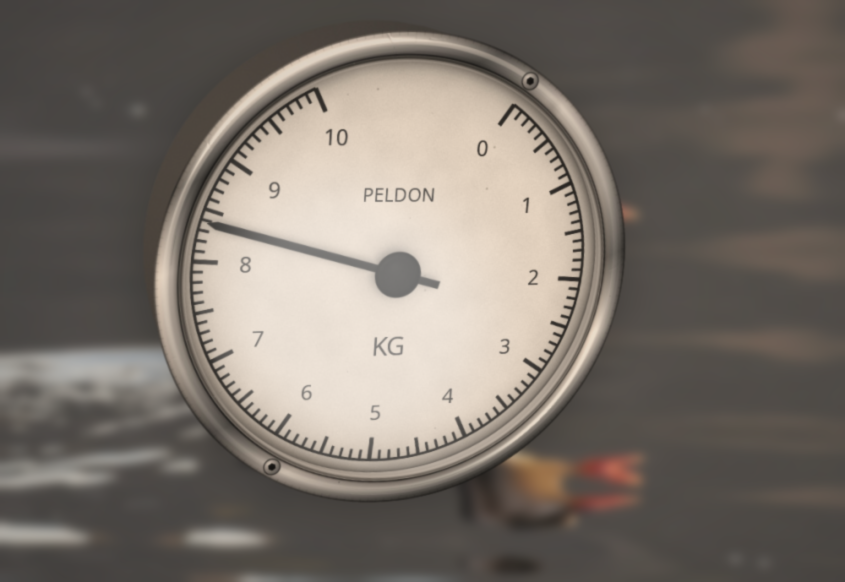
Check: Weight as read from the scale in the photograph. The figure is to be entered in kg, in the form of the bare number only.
8.4
